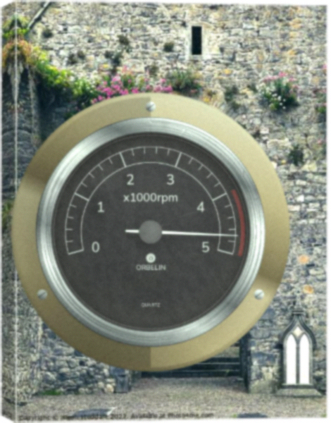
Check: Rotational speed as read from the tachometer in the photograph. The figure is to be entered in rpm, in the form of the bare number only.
4700
